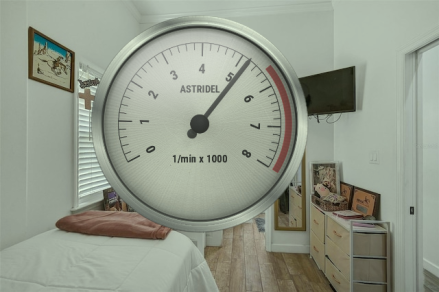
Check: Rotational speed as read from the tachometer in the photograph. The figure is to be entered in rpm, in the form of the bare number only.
5200
